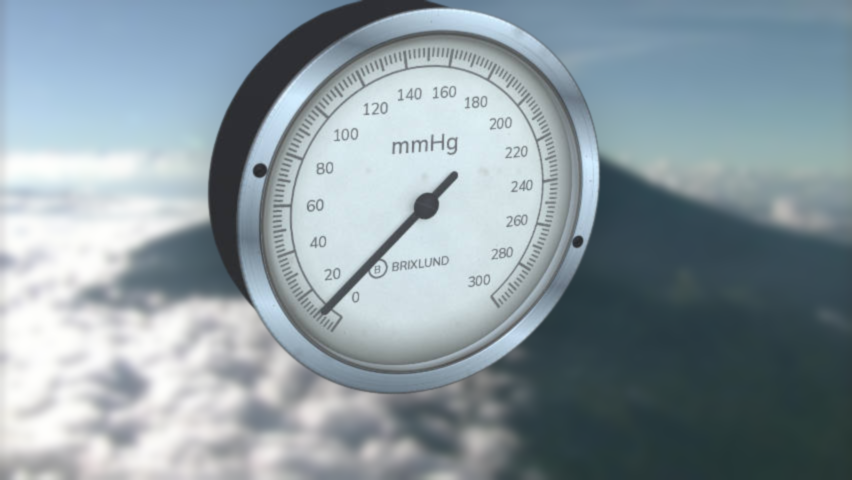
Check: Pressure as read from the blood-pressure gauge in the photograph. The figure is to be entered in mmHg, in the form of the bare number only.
10
